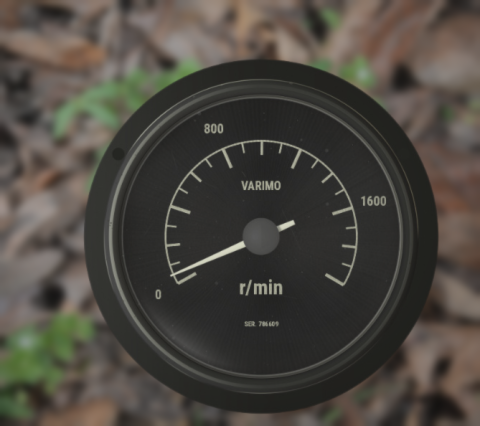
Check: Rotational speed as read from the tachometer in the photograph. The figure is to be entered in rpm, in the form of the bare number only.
50
